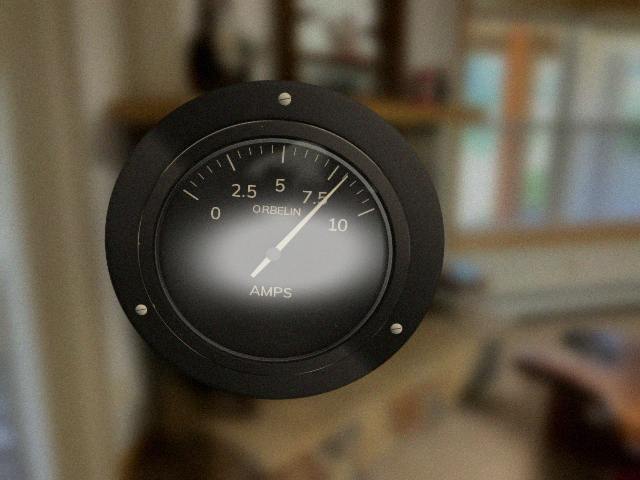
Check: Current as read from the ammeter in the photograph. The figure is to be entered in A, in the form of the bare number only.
8
